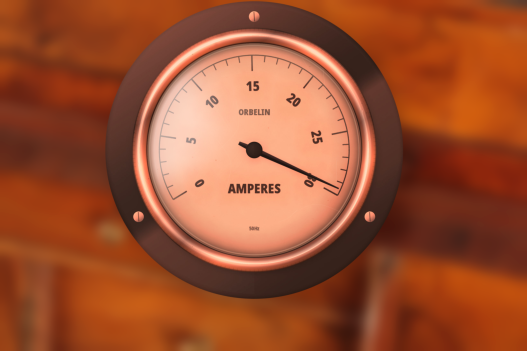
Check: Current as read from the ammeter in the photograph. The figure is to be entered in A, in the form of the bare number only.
29.5
